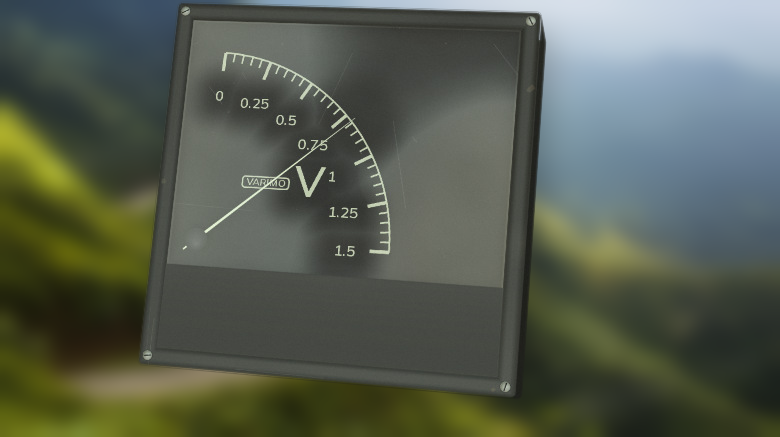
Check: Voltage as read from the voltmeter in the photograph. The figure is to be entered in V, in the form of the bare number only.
0.8
